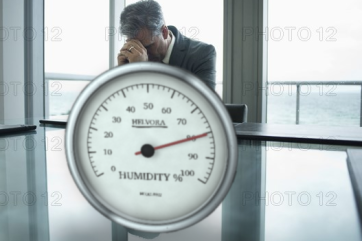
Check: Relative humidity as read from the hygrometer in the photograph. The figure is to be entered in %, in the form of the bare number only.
80
